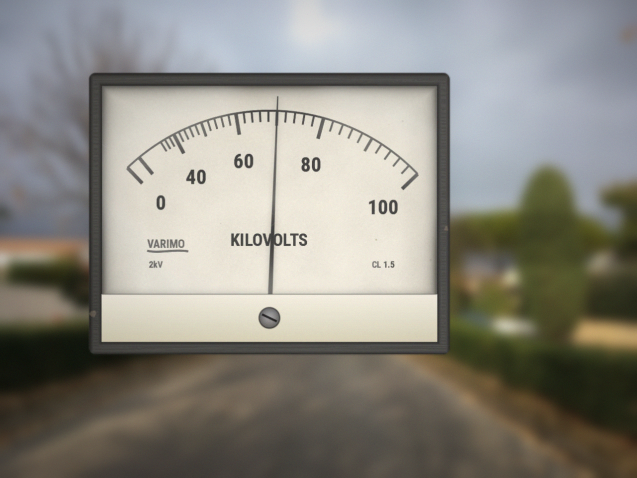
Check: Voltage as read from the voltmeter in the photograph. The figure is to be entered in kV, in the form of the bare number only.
70
